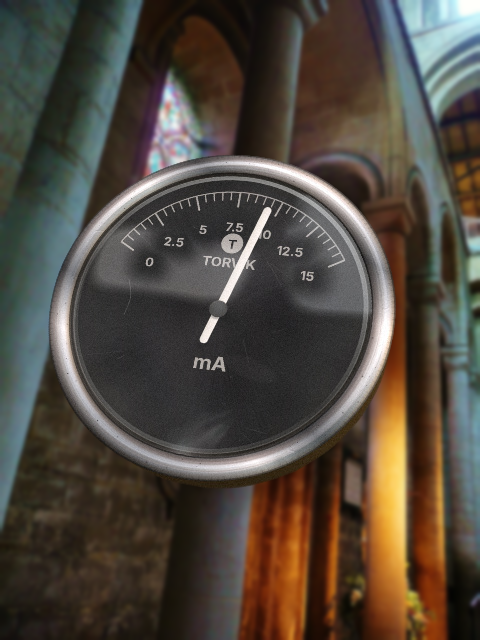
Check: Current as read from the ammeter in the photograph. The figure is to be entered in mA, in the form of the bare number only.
9.5
